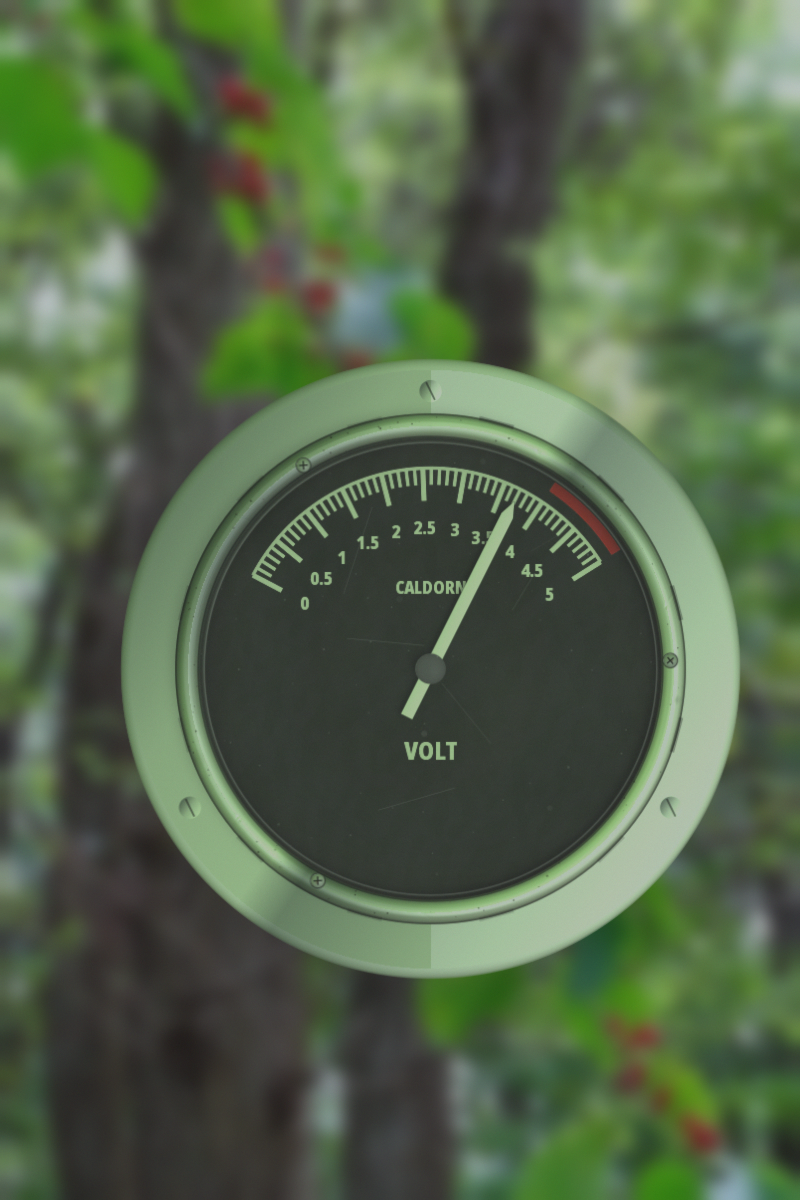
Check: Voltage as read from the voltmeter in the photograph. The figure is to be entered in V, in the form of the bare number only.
3.7
